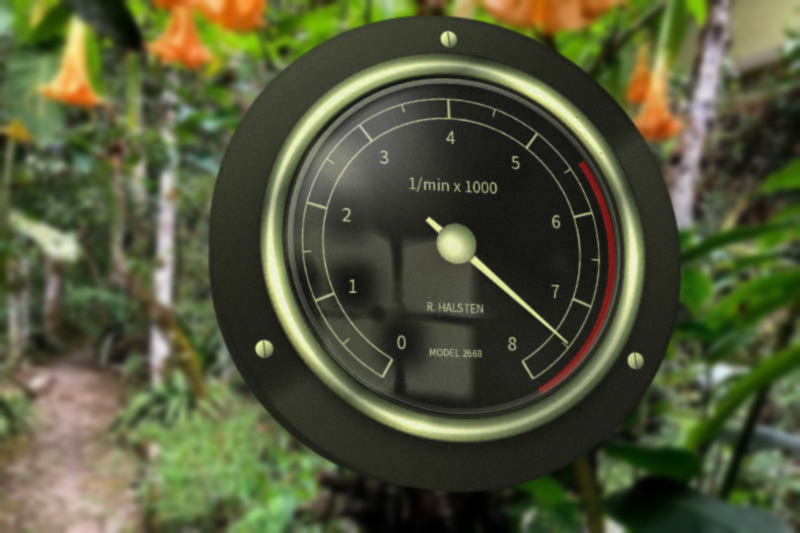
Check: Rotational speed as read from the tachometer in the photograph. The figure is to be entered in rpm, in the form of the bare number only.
7500
